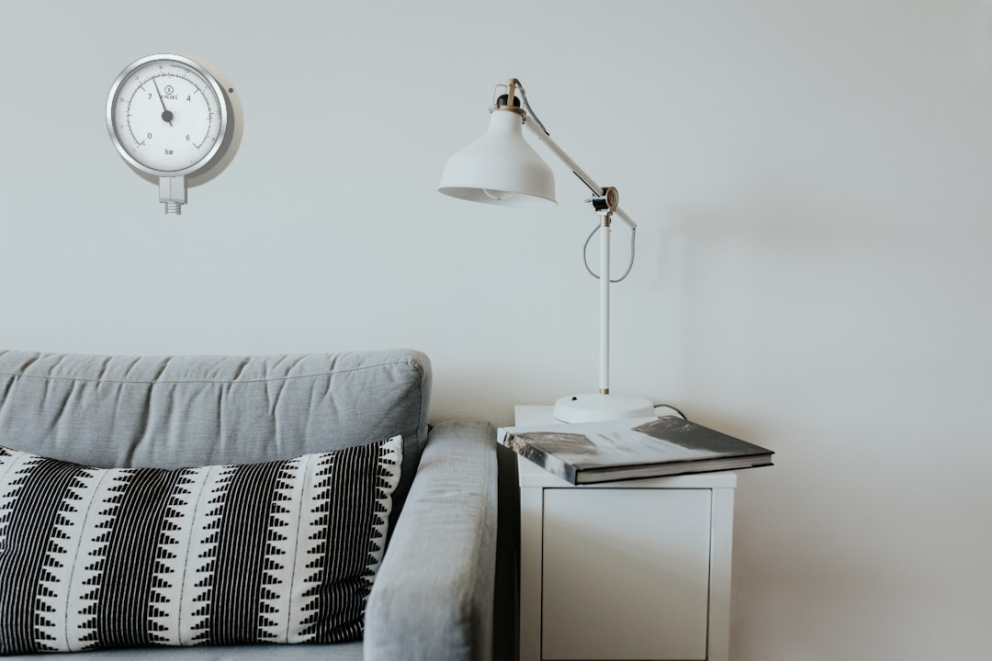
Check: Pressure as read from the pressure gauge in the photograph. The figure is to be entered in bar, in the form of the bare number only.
2.5
